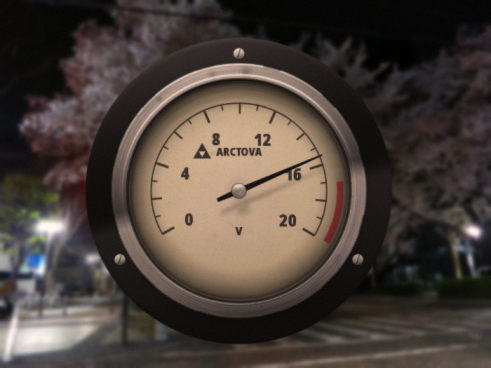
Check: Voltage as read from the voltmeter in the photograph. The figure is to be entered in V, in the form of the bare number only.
15.5
